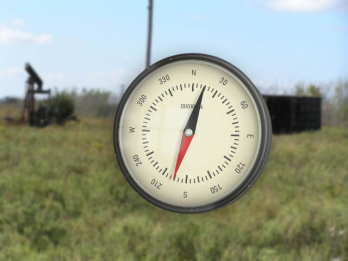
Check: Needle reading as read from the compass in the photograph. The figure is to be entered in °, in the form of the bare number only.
195
